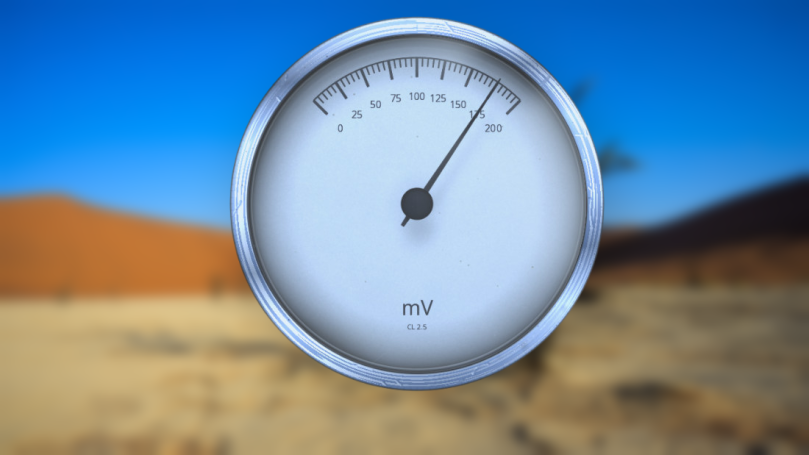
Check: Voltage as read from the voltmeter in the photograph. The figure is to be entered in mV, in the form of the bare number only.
175
